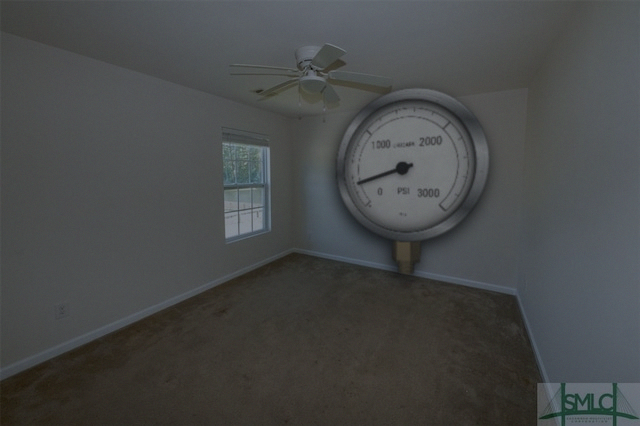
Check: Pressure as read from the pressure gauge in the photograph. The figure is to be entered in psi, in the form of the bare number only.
300
